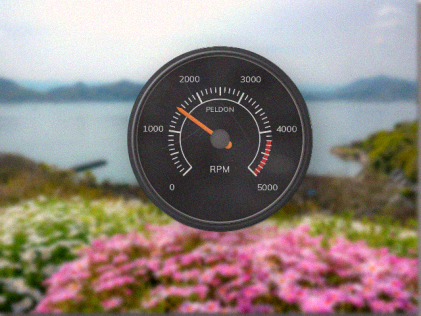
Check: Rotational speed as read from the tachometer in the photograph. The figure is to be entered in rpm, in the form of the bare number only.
1500
